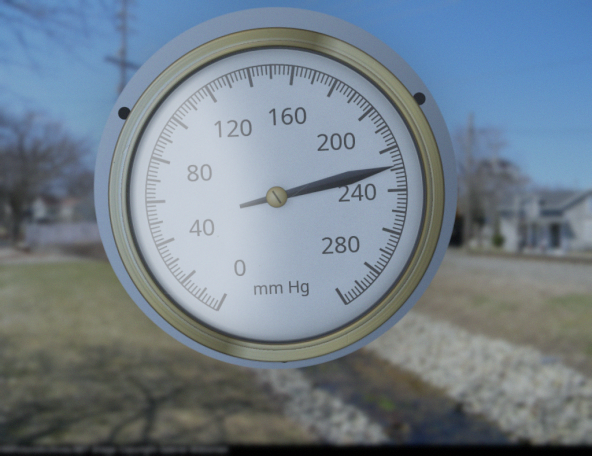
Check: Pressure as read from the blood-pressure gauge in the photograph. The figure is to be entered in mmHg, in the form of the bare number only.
228
